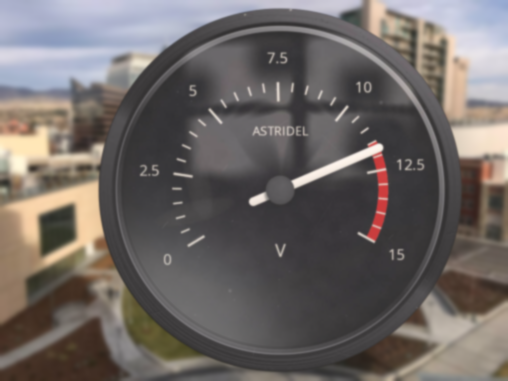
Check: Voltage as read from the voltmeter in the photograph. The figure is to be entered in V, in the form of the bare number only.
11.75
